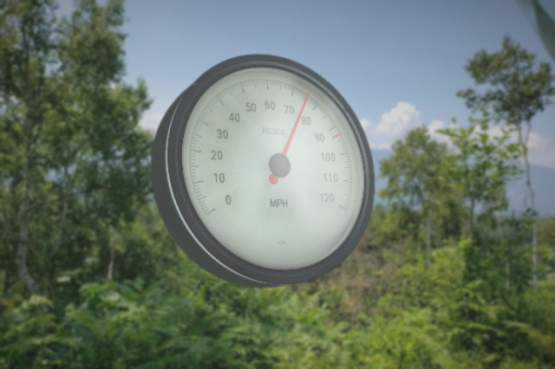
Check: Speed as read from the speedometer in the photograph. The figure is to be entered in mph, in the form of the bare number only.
75
